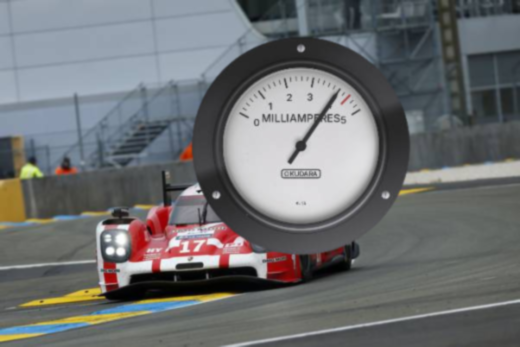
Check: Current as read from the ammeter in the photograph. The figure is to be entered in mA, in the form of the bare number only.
4
